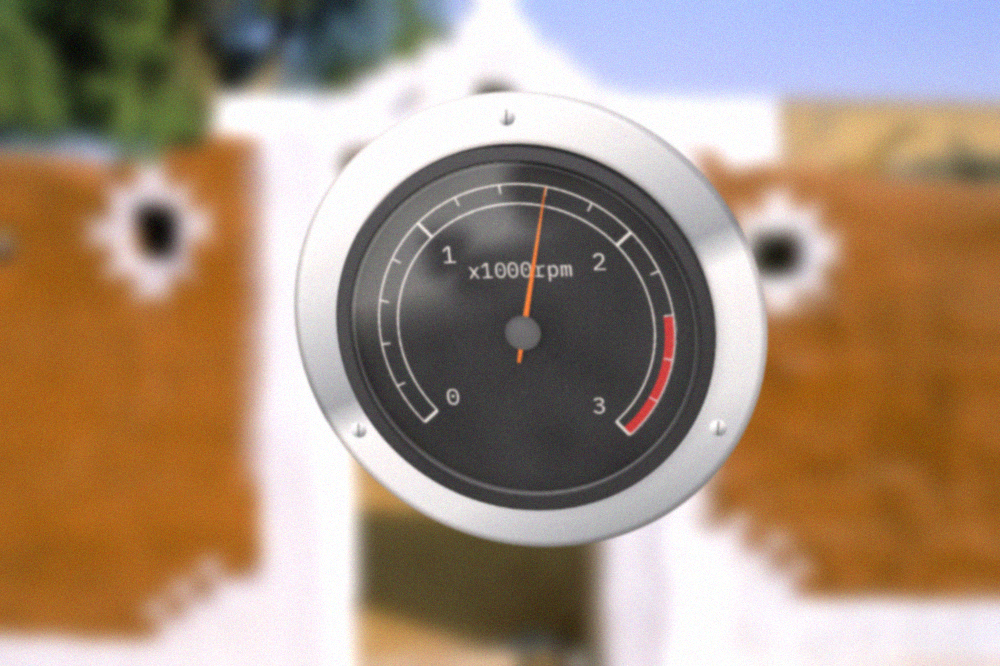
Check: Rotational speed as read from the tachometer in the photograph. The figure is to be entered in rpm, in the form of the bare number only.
1600
